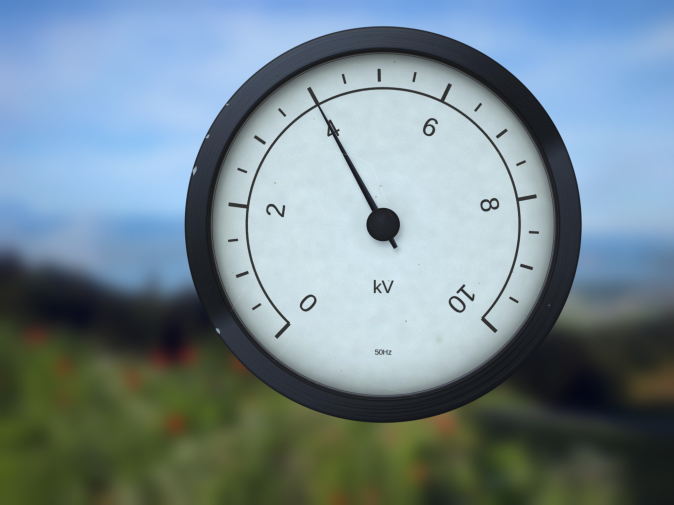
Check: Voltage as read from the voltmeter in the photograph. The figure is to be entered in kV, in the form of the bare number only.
4
